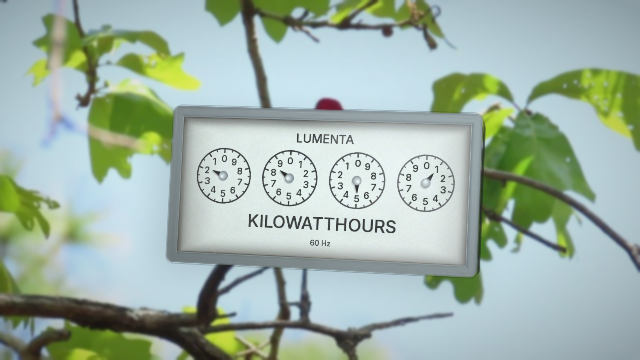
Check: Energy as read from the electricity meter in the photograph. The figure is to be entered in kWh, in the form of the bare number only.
1851
